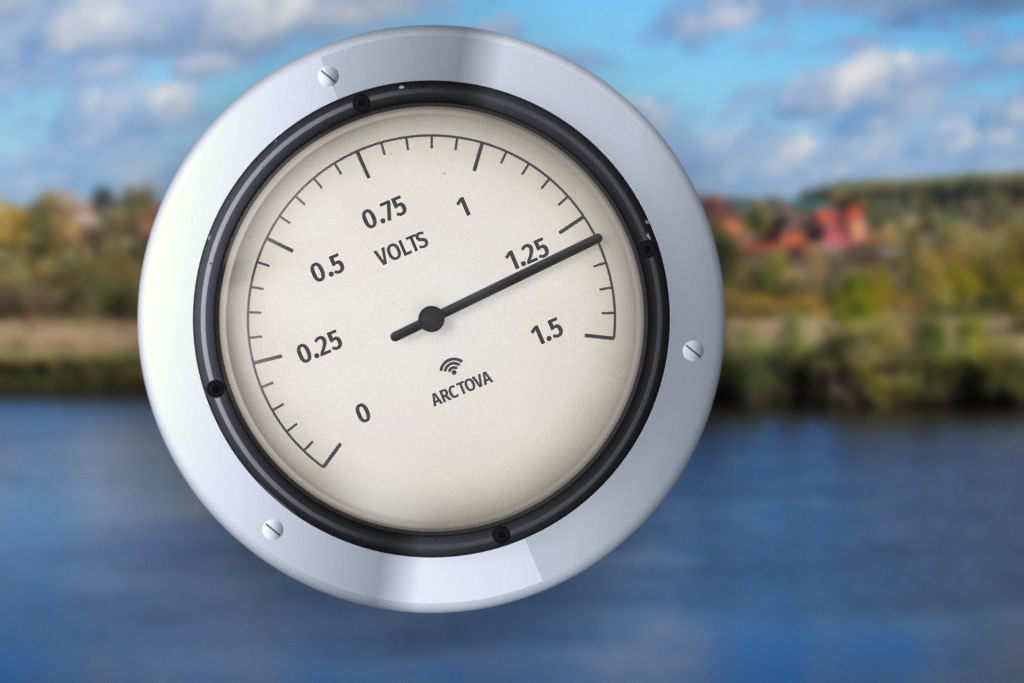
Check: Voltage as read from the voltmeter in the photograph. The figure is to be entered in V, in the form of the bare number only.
1.3
